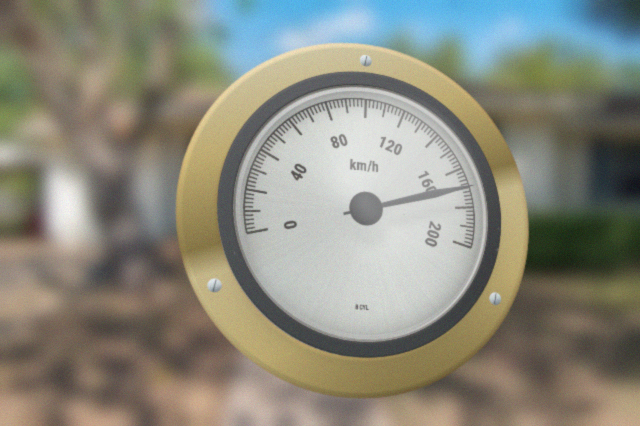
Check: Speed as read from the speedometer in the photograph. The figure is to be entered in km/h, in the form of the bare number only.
170
